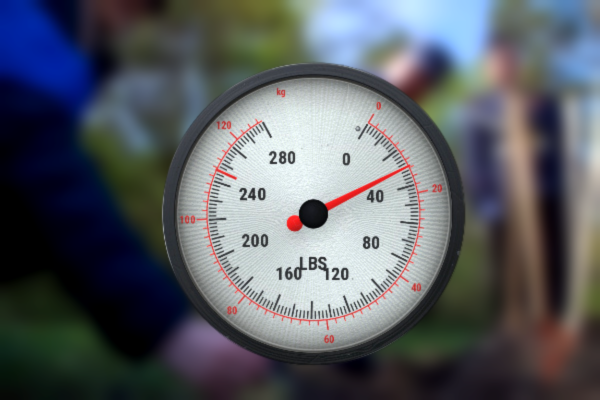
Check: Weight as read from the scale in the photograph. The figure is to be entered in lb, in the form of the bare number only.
30
